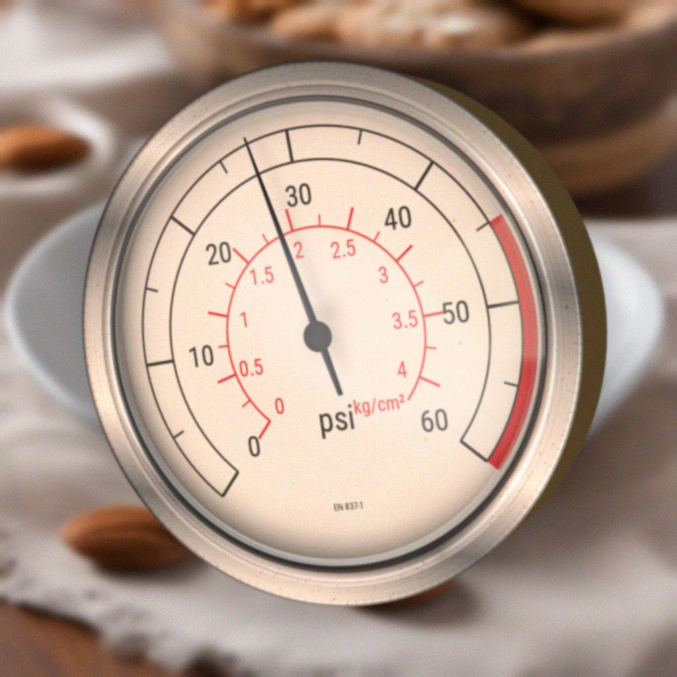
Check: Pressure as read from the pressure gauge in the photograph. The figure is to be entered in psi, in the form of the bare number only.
27.5
